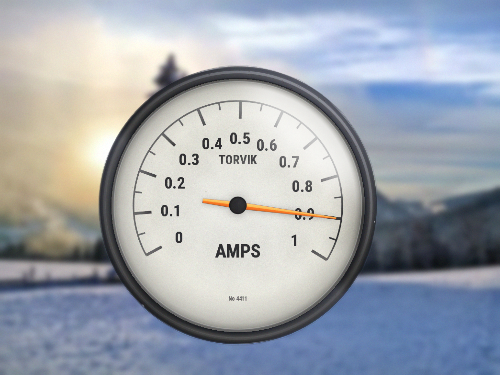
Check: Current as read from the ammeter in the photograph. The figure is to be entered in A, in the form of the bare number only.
0.9
